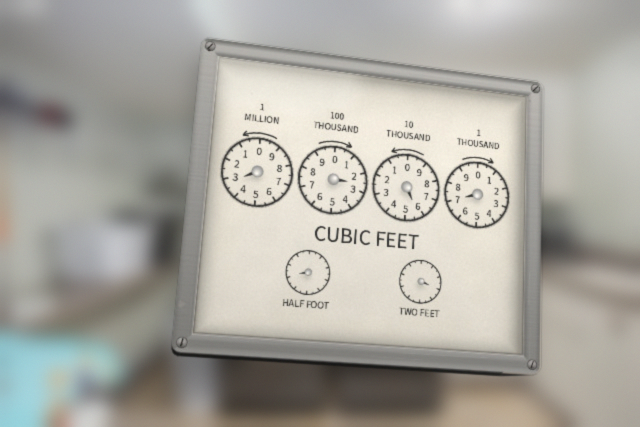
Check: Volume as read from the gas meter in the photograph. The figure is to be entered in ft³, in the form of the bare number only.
325700
